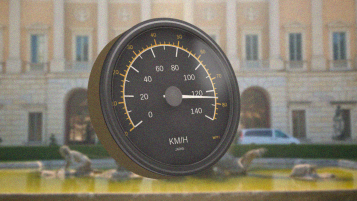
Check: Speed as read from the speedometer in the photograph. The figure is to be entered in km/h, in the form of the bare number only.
125
